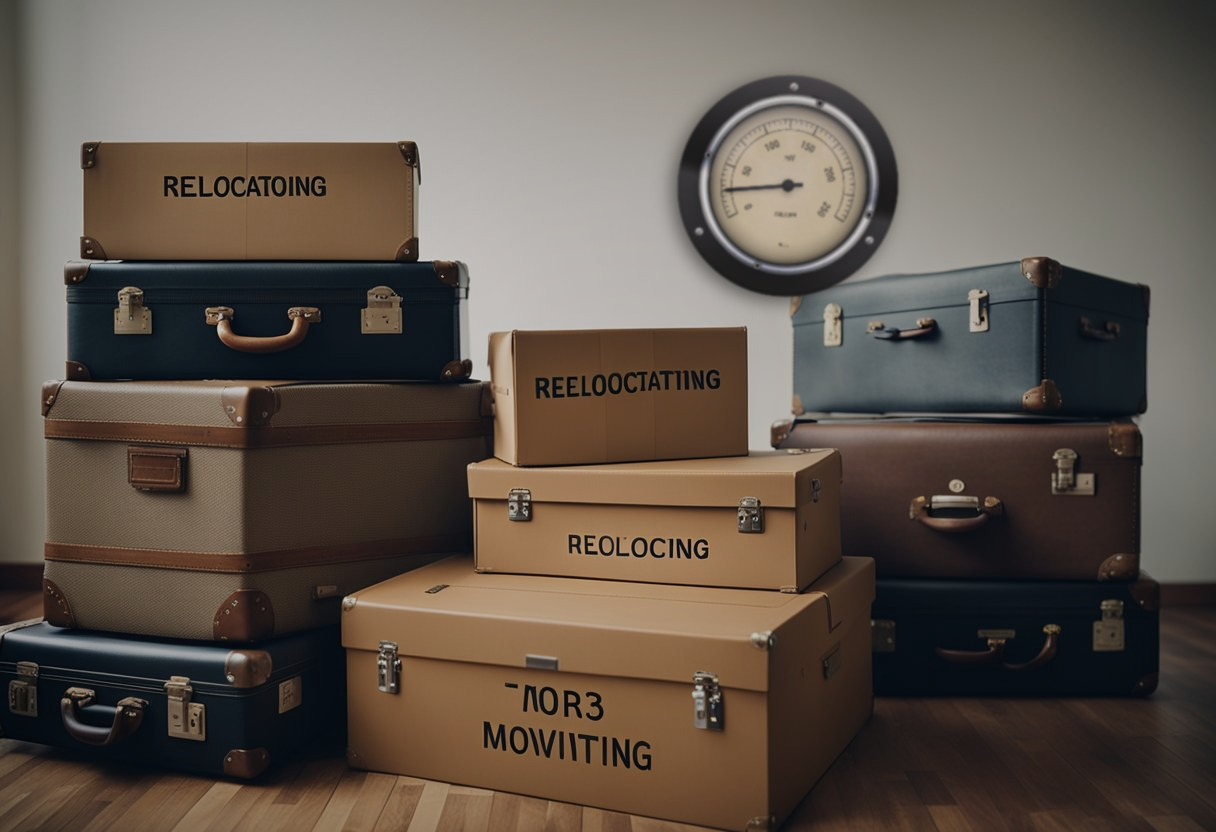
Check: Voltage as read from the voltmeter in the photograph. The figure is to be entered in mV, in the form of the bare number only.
25
